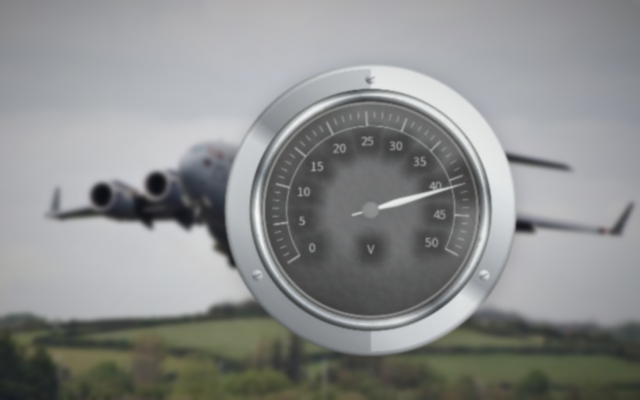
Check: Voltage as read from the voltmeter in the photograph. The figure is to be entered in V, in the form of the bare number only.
41
